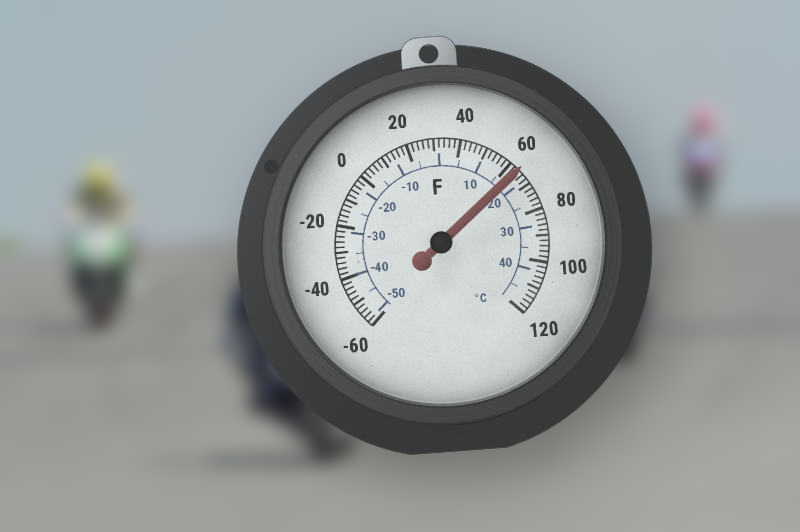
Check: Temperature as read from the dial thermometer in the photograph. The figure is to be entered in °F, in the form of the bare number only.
64
